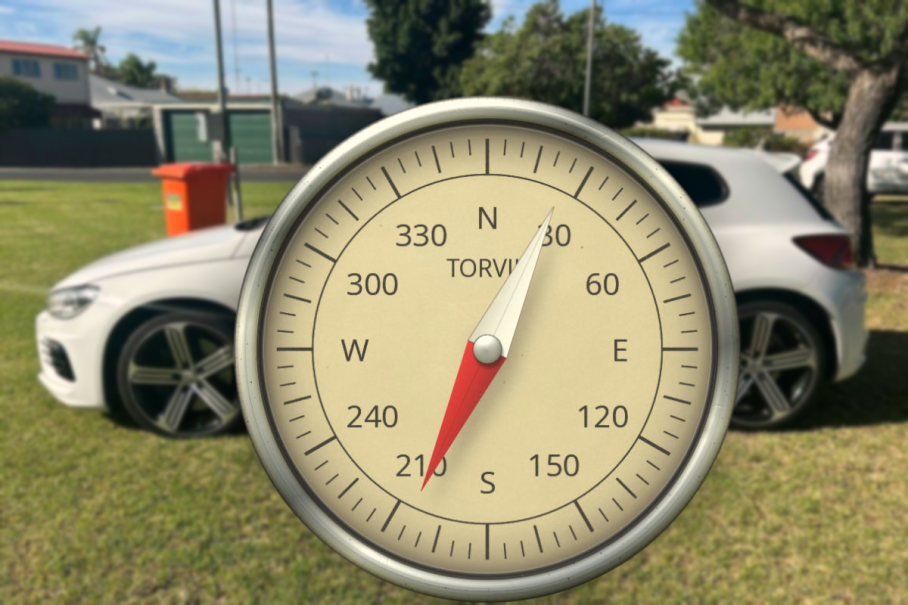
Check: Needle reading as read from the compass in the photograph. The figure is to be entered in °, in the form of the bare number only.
205
